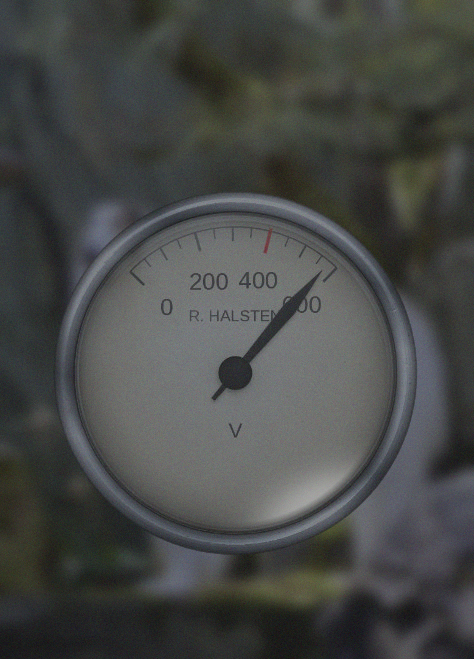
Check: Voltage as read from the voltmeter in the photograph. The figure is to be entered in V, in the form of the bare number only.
575
